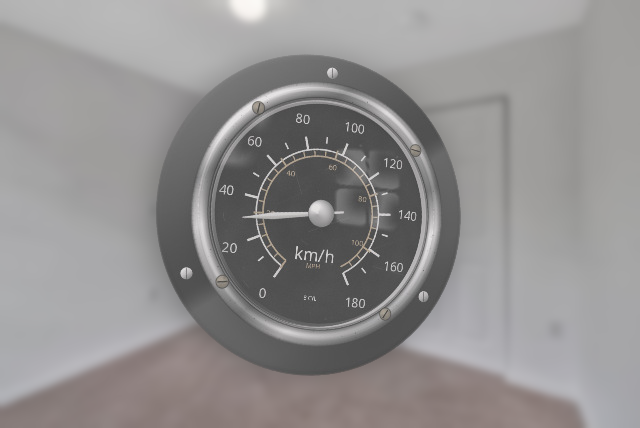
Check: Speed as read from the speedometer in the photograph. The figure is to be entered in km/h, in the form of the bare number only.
30
